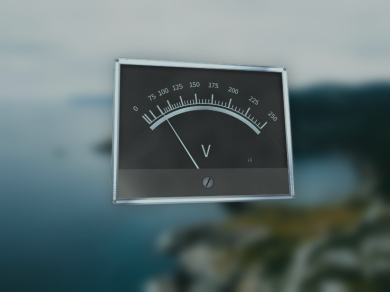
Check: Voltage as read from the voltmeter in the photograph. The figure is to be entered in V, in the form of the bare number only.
75
